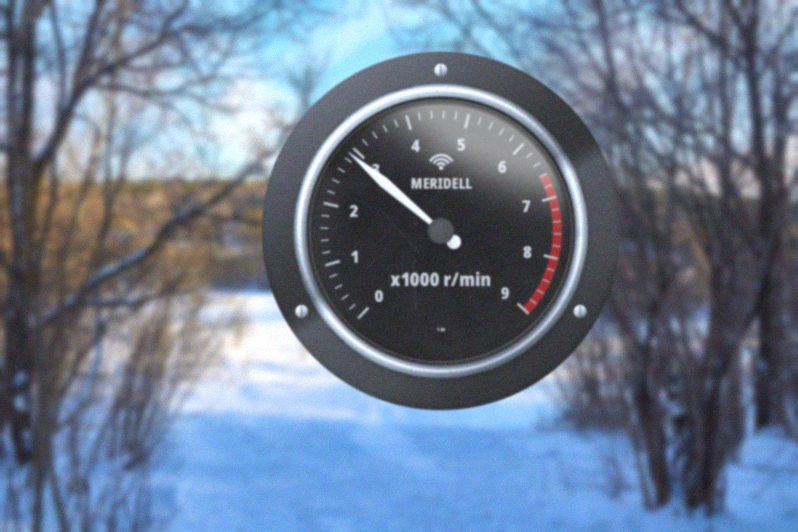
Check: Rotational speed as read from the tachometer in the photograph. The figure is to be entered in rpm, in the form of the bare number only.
2900
